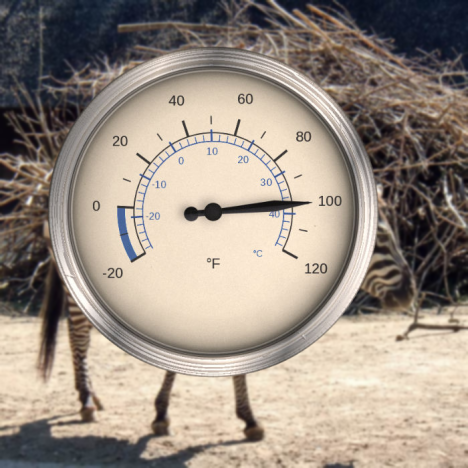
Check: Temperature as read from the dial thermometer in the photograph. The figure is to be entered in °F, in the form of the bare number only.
100
